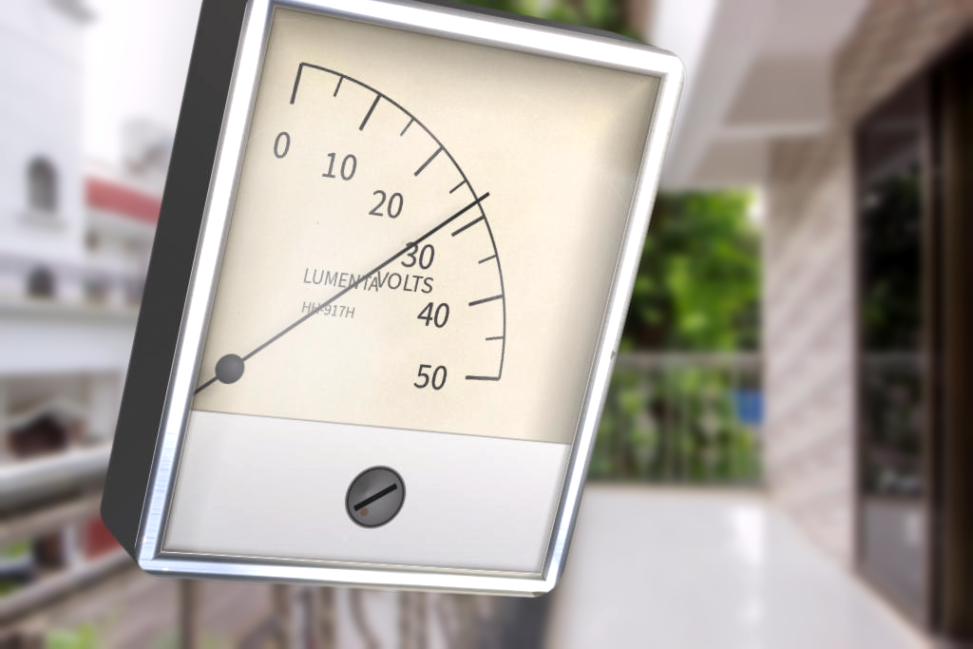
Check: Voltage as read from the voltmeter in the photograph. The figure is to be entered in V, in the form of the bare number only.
27.5
